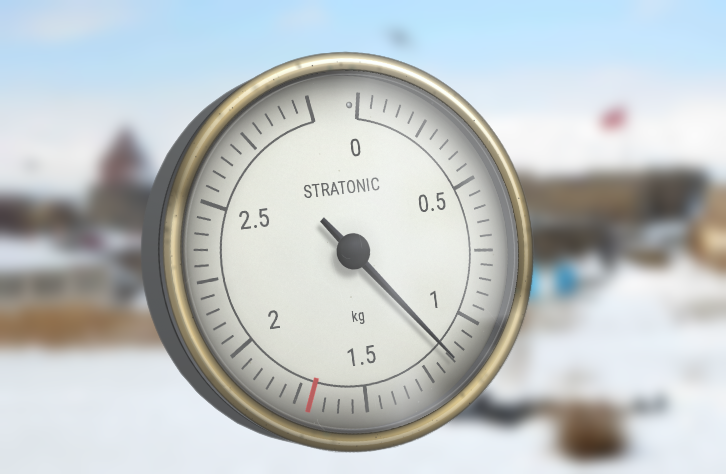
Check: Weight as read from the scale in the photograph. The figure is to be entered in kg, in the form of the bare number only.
1.15
